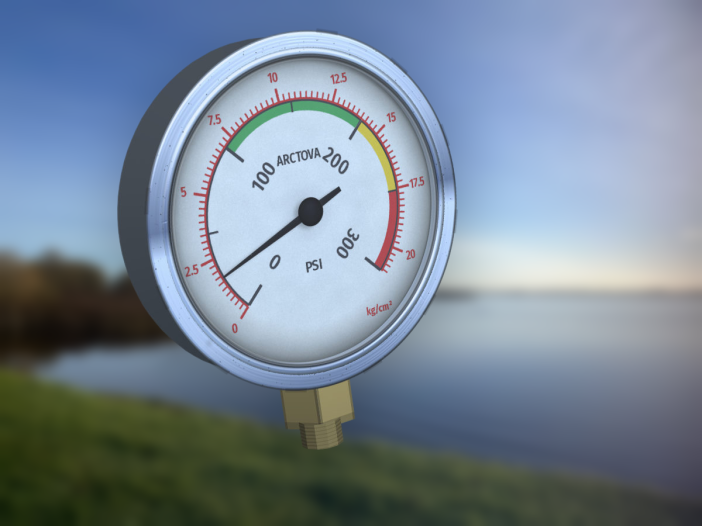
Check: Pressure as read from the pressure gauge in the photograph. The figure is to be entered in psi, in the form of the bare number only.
25
